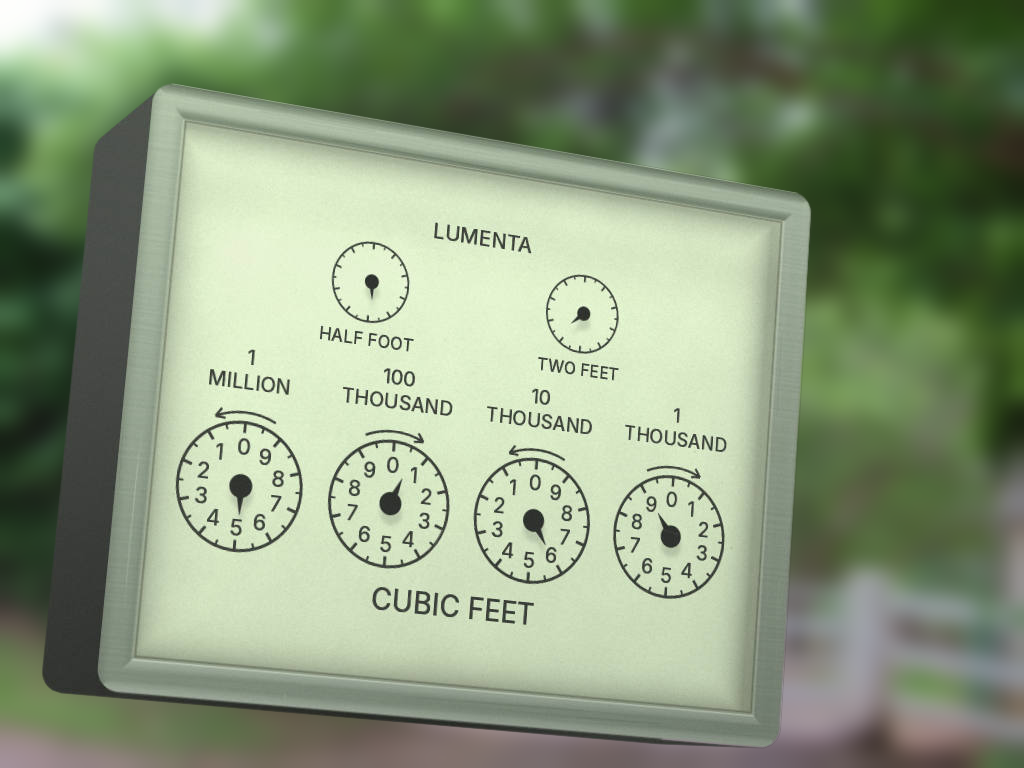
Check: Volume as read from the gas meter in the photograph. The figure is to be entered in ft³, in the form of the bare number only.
505900
